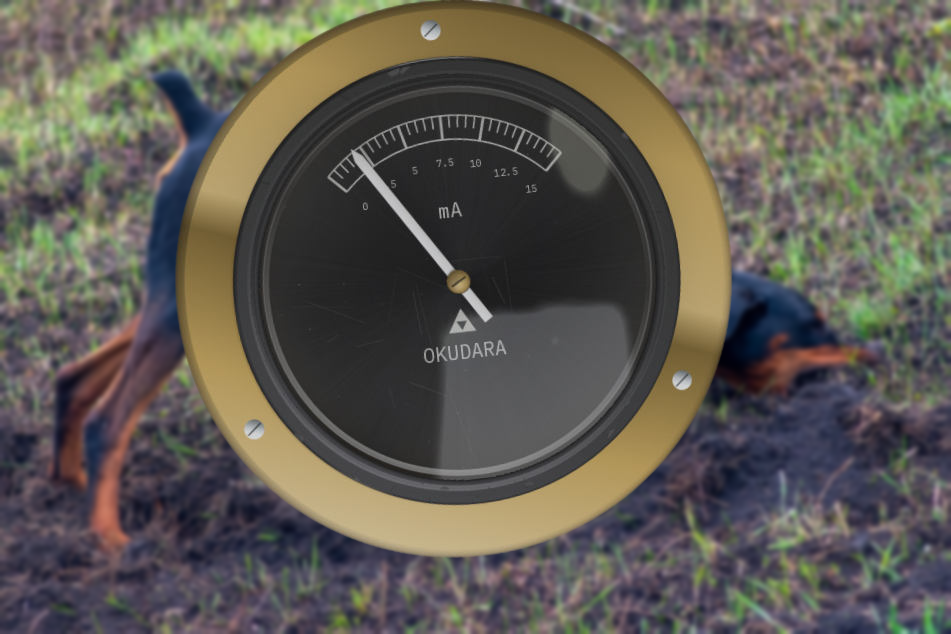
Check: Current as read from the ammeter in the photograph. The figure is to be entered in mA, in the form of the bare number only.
2
